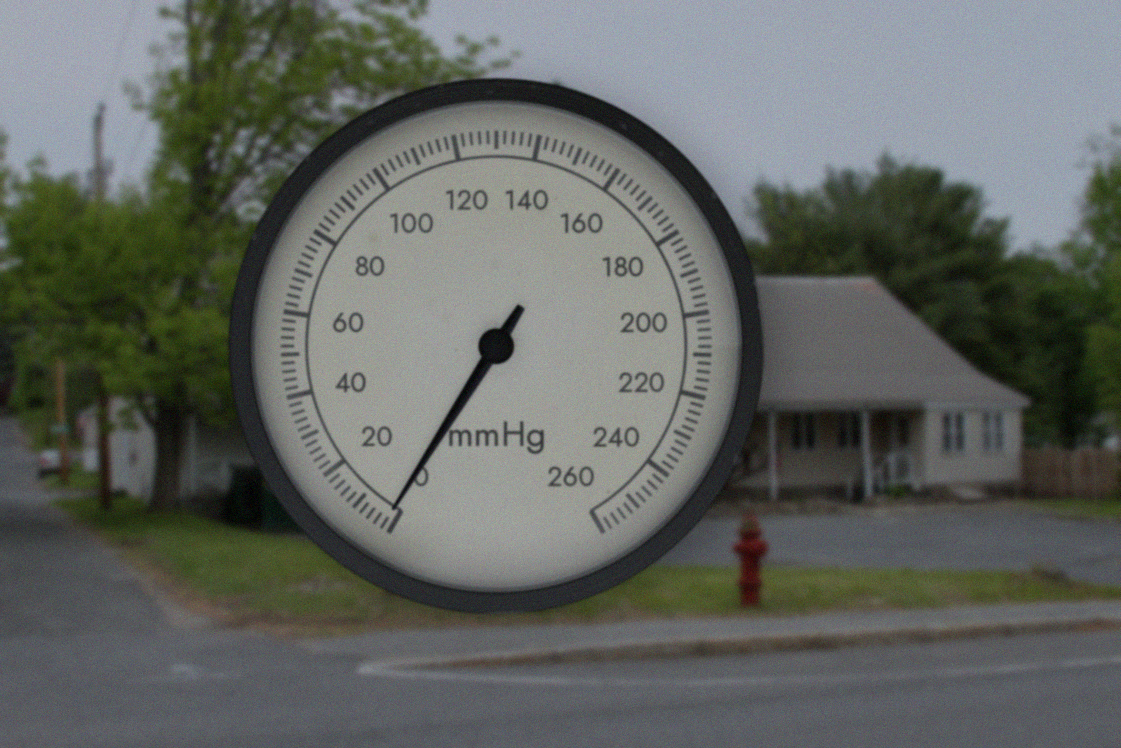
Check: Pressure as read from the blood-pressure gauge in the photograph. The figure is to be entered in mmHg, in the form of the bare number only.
2
